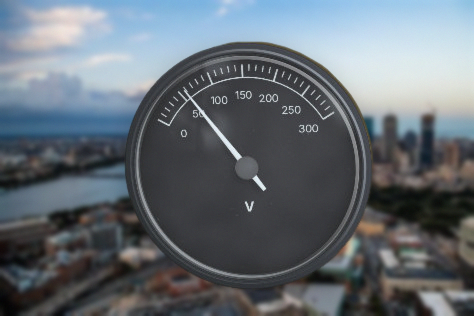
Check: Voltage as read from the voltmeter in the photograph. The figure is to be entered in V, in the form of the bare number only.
60
